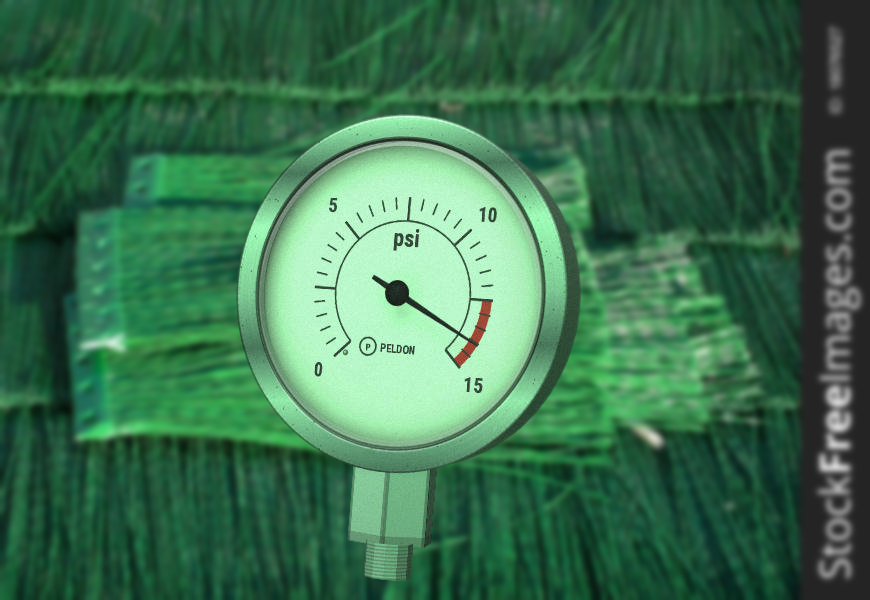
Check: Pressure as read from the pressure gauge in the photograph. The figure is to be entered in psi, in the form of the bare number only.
14
